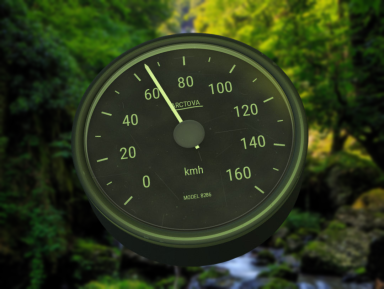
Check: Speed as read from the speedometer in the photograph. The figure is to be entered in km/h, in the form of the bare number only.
65
